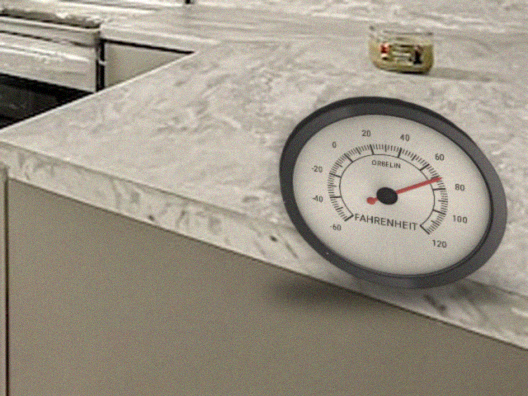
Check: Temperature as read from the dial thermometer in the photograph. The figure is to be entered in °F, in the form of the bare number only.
70
